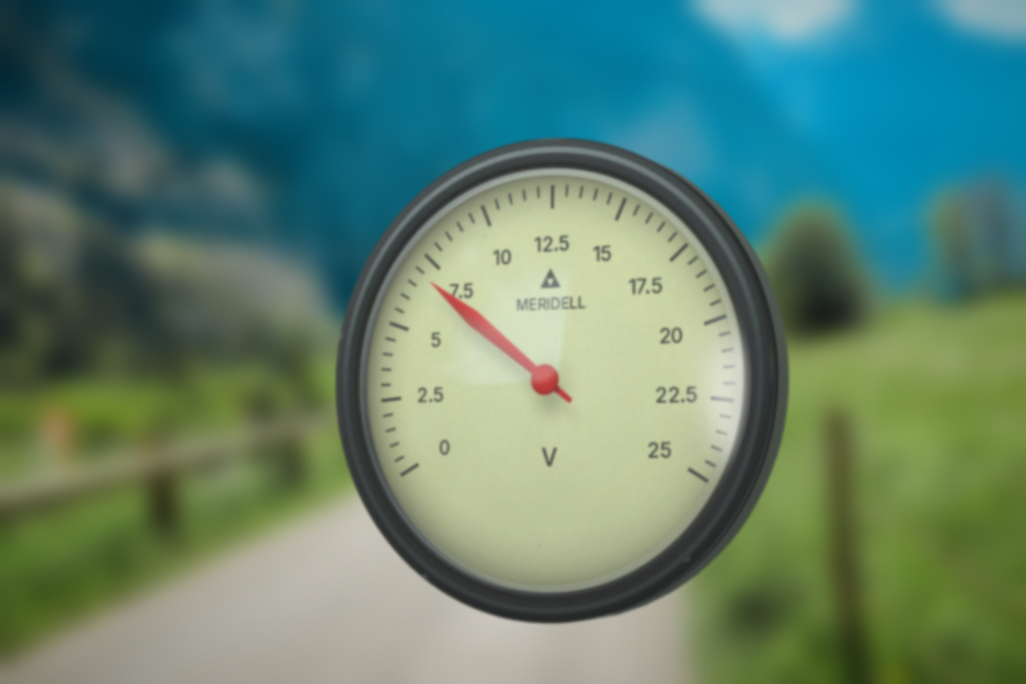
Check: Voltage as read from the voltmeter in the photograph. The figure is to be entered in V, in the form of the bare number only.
7
